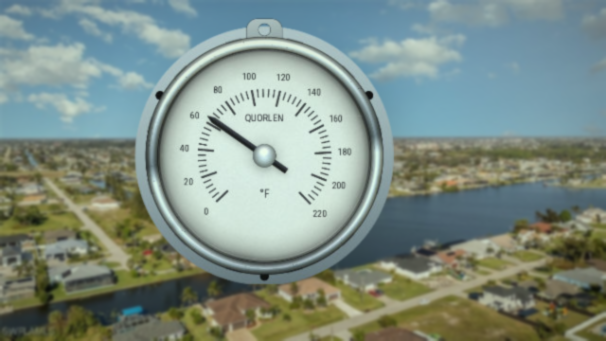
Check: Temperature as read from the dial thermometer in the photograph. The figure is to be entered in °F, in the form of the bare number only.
64
